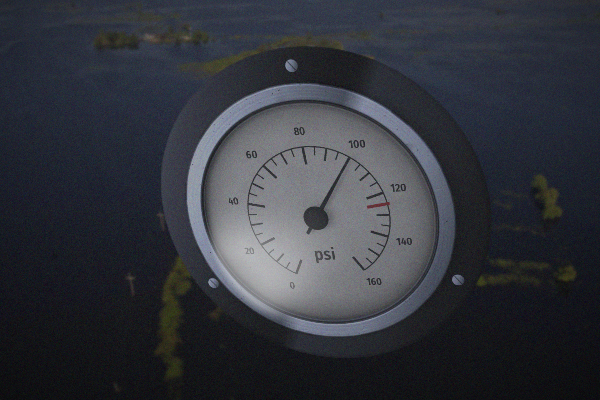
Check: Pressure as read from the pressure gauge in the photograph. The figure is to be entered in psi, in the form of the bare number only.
100
